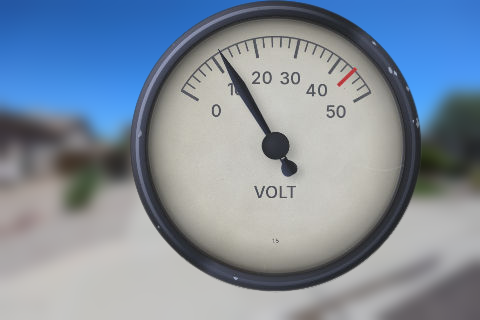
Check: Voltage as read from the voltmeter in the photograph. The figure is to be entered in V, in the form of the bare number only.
12
